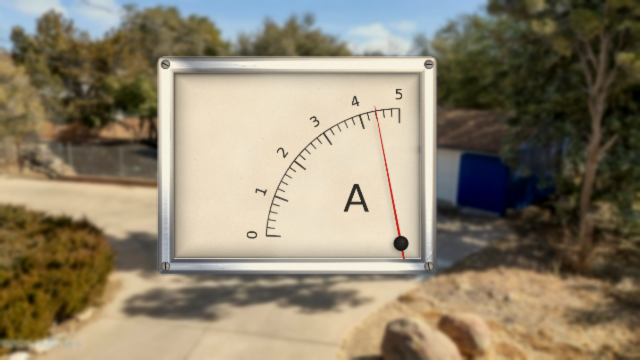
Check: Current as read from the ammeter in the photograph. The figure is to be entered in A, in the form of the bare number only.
4.4
